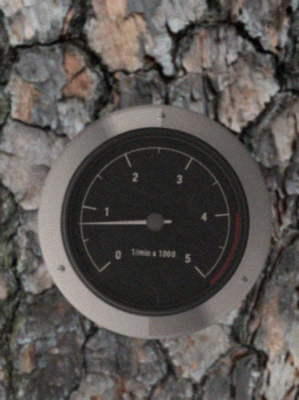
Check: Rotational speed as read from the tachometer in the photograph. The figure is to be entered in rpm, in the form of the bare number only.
750
